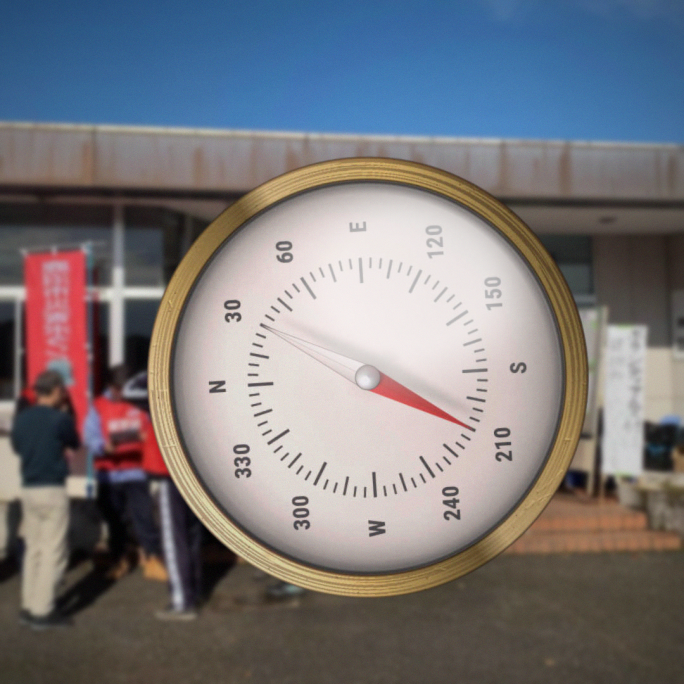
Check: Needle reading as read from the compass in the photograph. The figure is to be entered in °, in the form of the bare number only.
210
